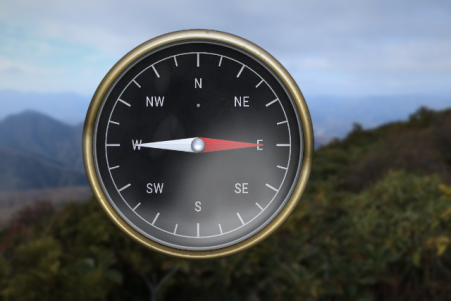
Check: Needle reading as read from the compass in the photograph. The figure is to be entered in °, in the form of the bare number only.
90
